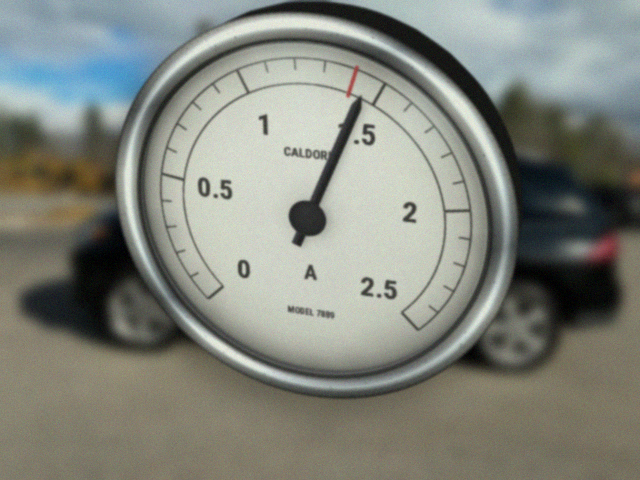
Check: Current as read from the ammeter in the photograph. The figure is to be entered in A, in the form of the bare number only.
1.45
